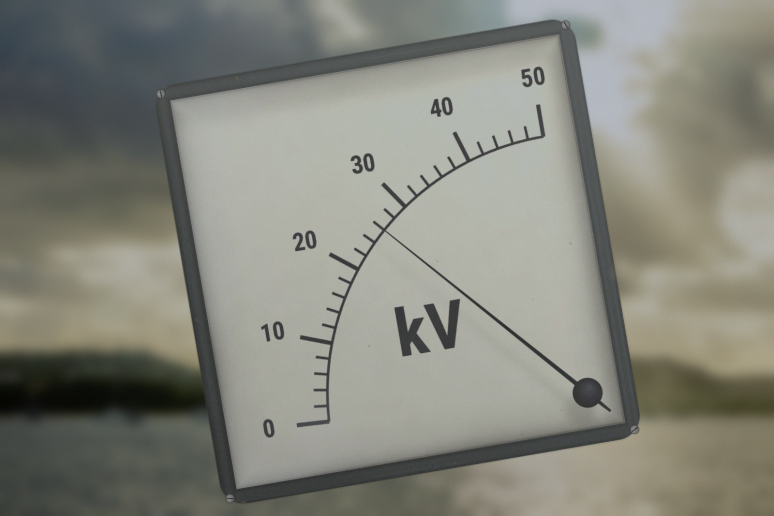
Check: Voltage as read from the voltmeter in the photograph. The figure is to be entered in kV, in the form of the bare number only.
26
